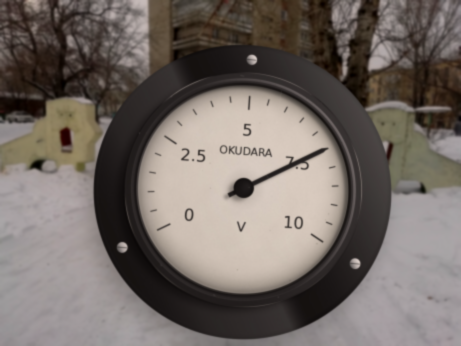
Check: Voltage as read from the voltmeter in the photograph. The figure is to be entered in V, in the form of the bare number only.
7.5
